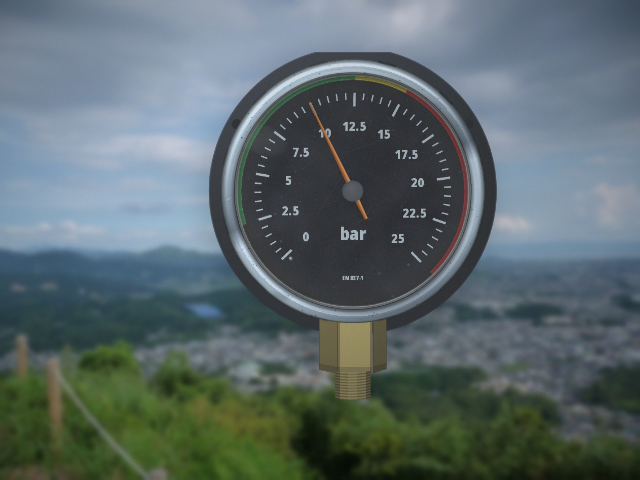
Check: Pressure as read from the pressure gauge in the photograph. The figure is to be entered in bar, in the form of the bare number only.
10
